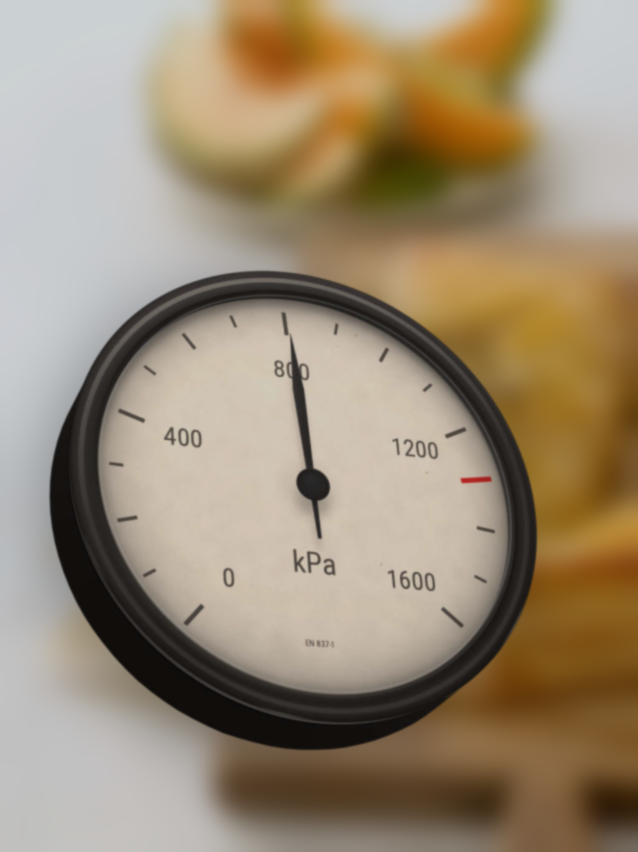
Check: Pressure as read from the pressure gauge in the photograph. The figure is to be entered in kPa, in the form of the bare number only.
800
